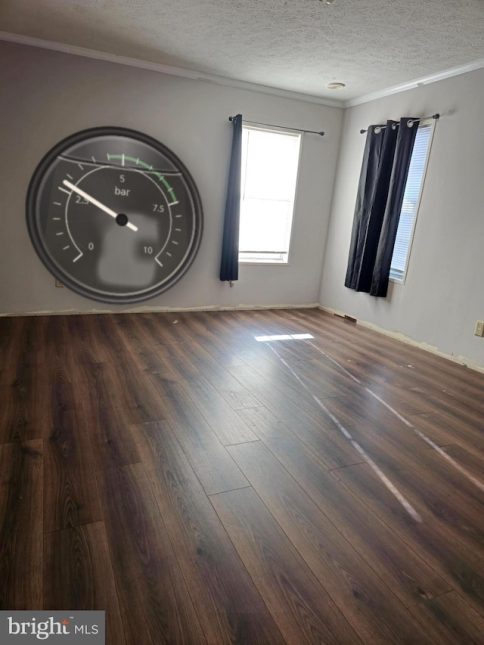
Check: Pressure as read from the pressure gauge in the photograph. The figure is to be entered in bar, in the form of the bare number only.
2.75
